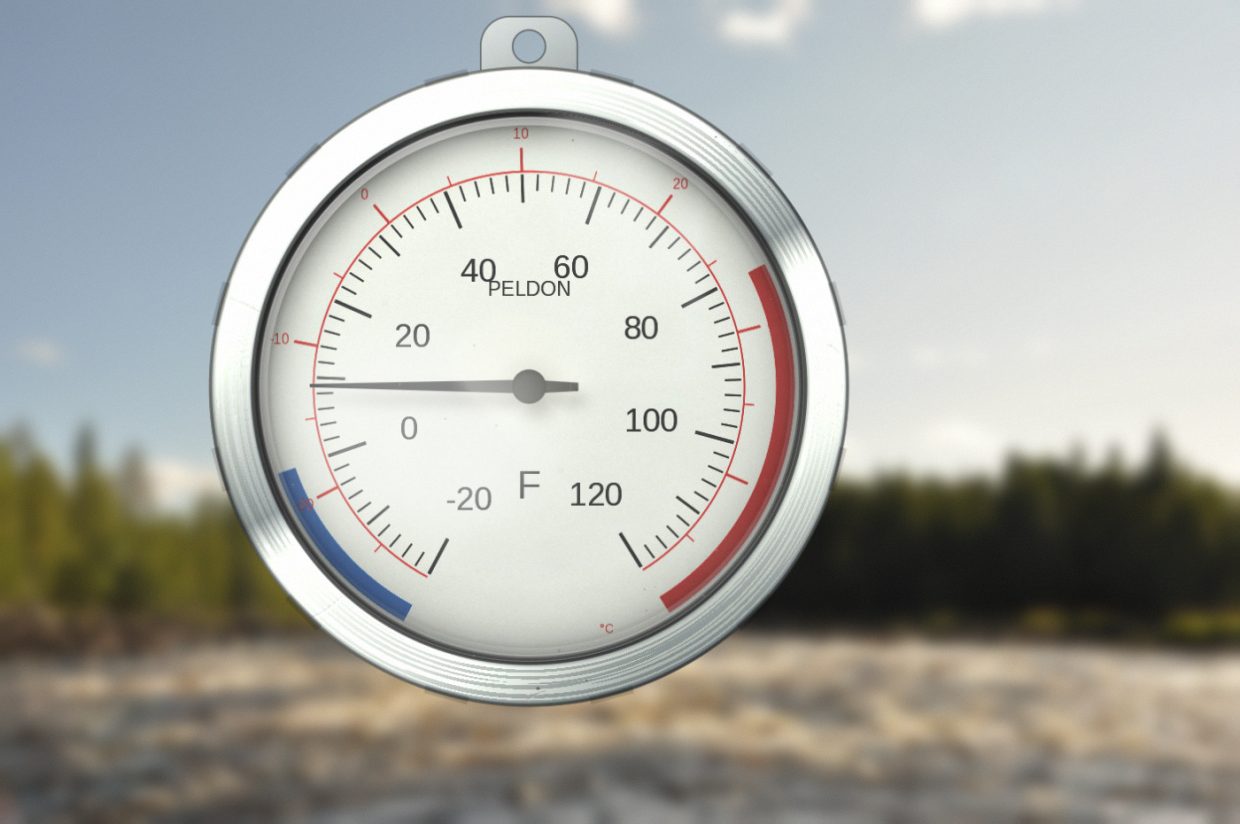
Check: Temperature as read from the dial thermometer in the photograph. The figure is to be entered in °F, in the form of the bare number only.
9
